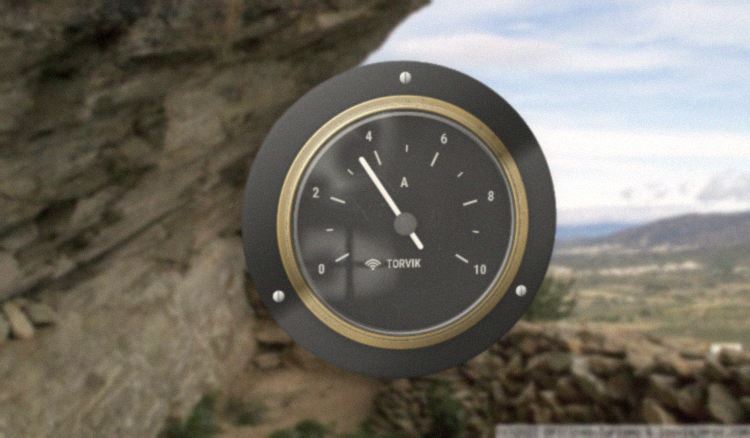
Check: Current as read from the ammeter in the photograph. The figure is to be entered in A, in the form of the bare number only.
3.5
